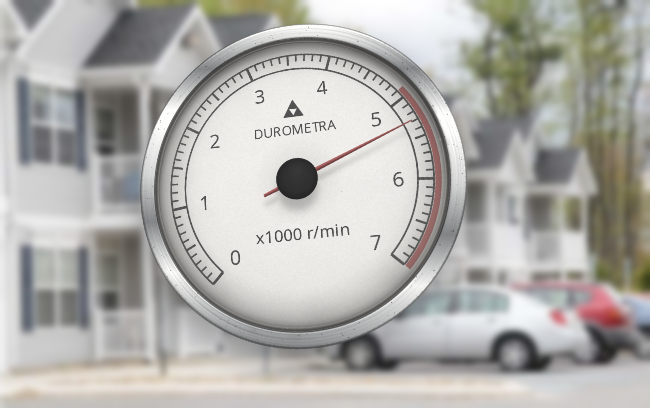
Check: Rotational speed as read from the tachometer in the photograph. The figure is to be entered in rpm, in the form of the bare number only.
5300
